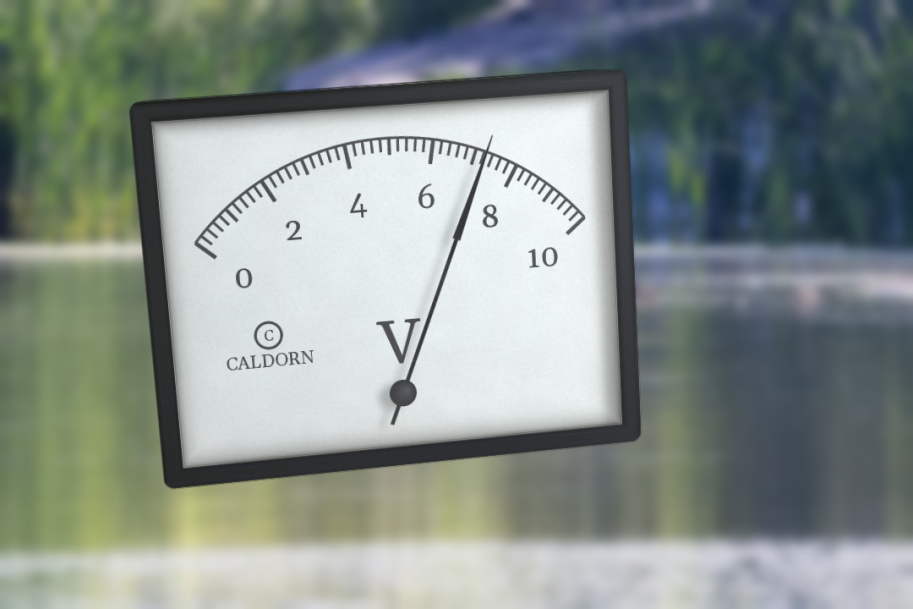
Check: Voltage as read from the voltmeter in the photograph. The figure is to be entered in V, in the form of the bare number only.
7.2
